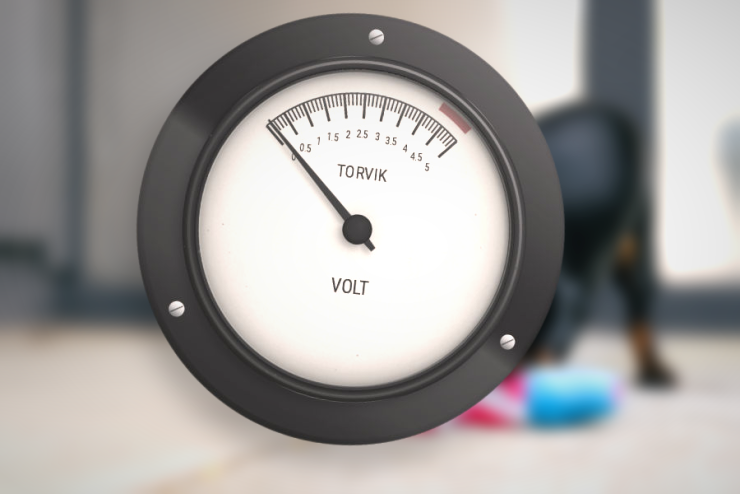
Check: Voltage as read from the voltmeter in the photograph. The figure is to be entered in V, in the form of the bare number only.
0.1
